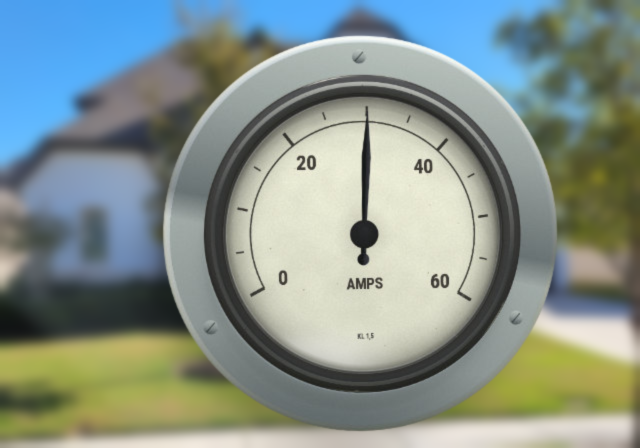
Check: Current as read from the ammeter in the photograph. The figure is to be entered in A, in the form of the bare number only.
30
